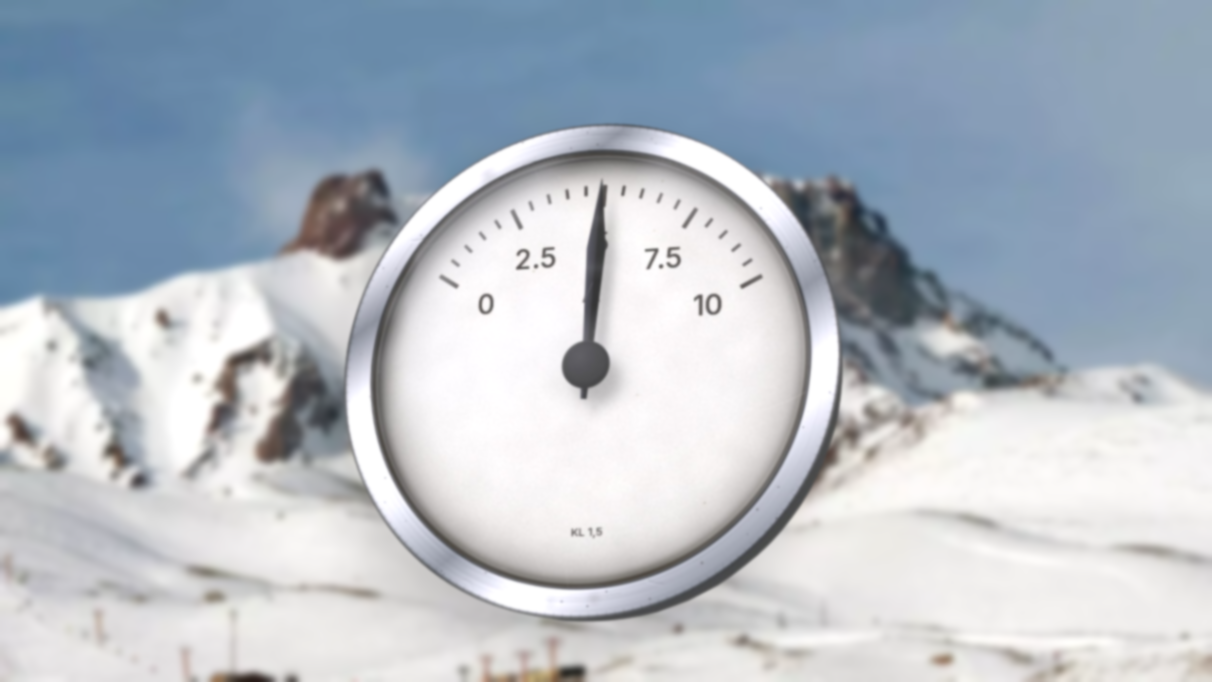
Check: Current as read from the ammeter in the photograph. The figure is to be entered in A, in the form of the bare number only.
5
